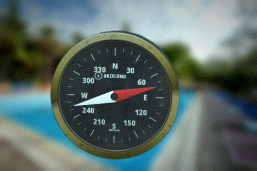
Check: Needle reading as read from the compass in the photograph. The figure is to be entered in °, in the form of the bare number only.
75
